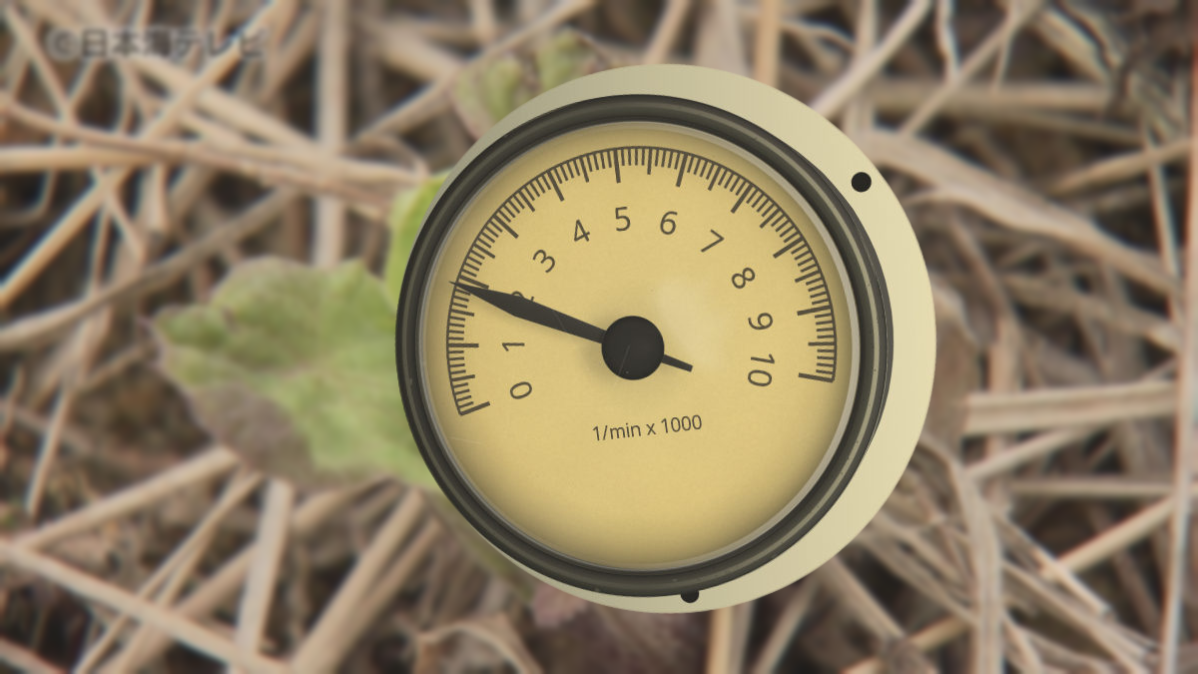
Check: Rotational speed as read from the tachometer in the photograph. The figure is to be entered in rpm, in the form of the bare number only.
1900
